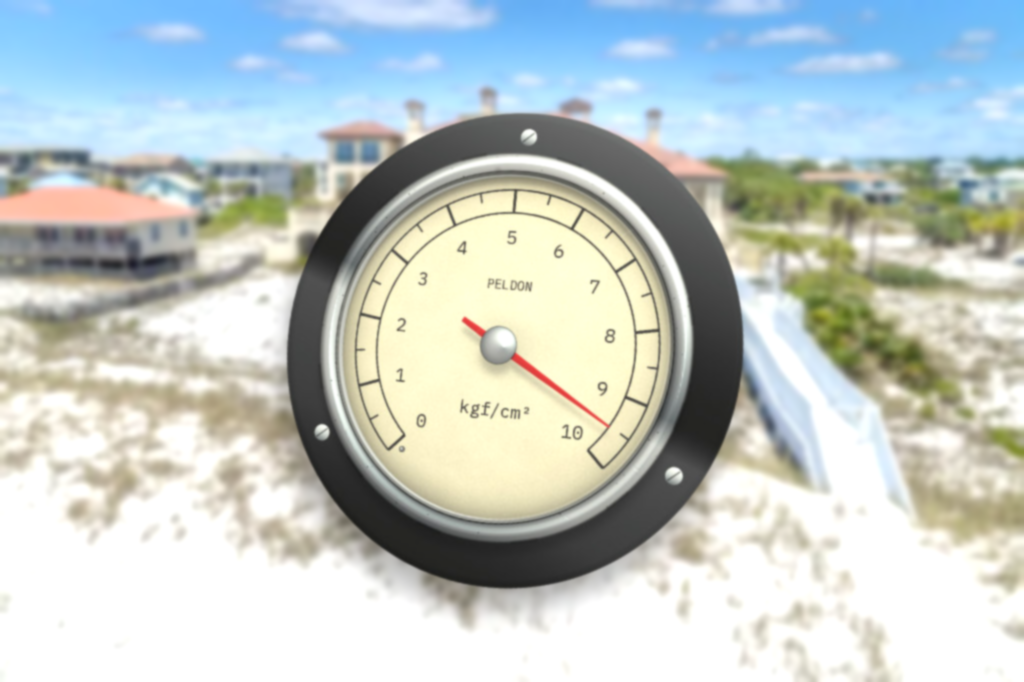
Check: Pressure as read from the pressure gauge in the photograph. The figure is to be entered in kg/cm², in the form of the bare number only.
9.5
